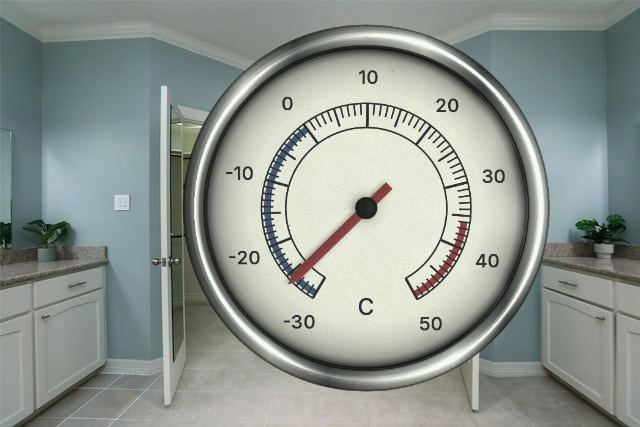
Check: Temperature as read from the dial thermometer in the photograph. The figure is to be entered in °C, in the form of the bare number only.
-26
